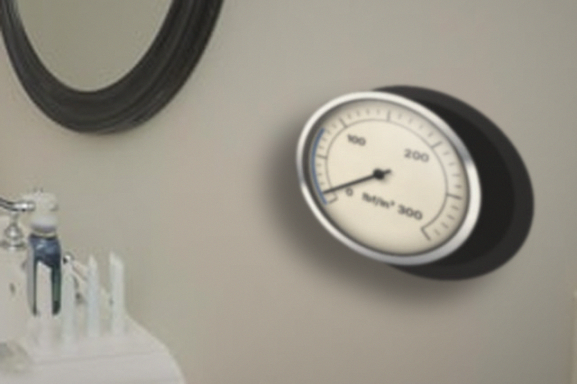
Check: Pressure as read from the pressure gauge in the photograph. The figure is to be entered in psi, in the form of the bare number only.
10
